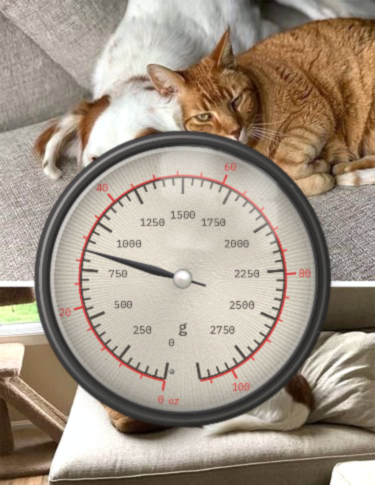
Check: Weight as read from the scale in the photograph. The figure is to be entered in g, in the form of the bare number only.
850
